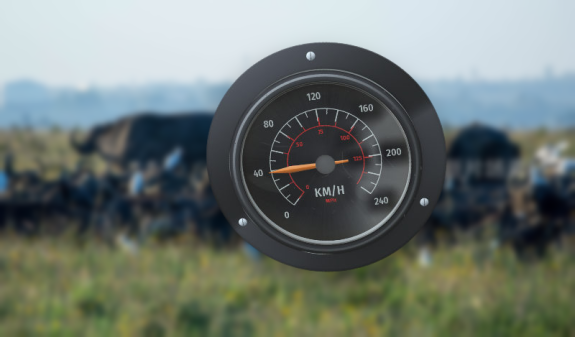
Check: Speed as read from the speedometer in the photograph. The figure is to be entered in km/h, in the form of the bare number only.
40
